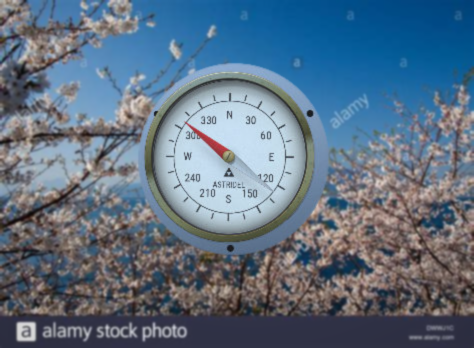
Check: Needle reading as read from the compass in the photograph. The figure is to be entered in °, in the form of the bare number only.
307.5
